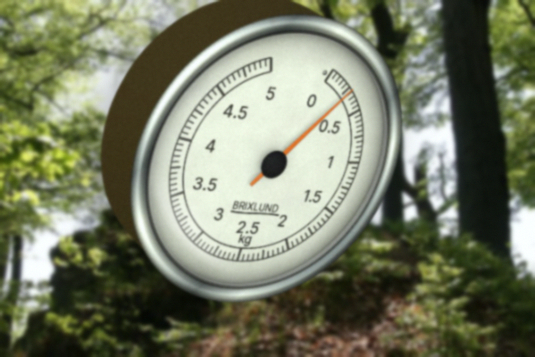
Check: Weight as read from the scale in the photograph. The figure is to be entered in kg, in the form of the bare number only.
0.25
